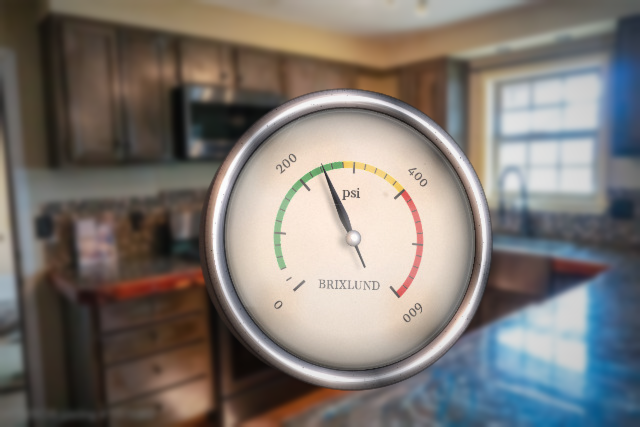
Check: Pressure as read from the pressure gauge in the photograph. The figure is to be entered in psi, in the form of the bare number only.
240
